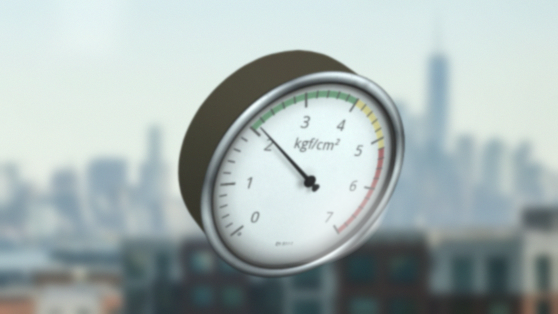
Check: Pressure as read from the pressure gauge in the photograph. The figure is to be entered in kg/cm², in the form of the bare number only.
2.1
